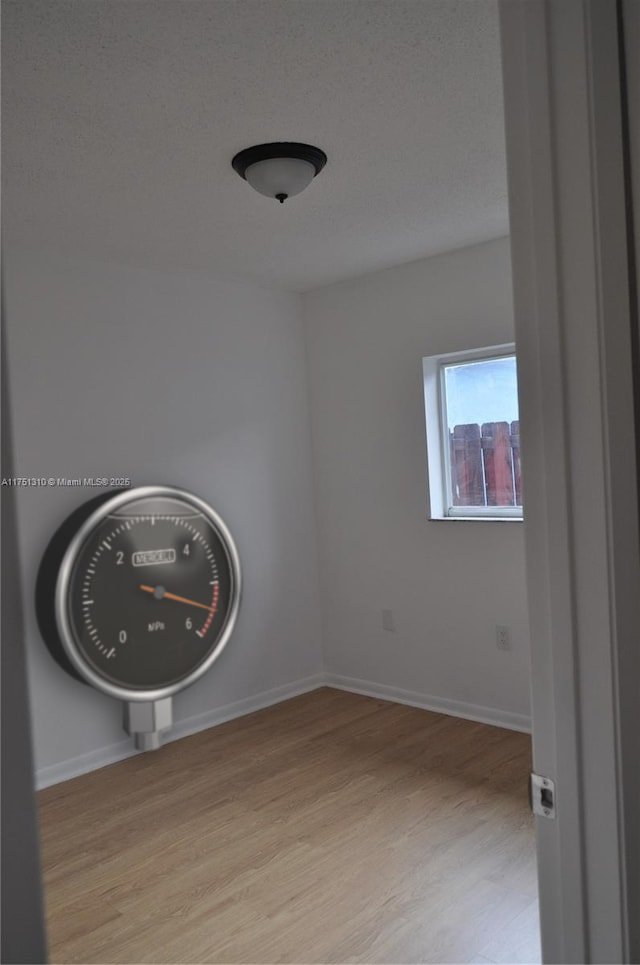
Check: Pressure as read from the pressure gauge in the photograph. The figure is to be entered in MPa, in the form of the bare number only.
5.5
